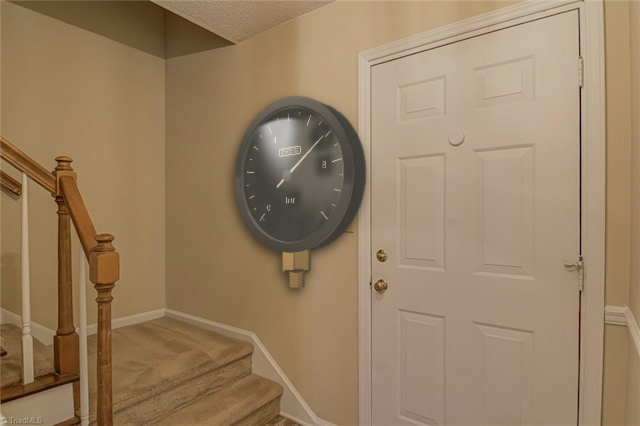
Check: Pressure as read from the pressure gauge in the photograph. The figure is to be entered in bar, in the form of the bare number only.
7
